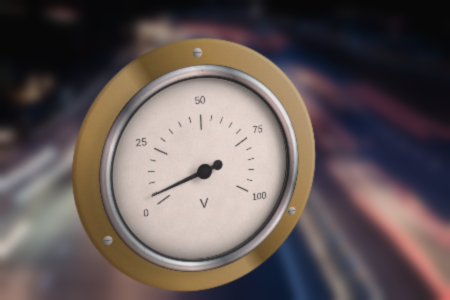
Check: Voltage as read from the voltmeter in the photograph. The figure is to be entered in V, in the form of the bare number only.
5
